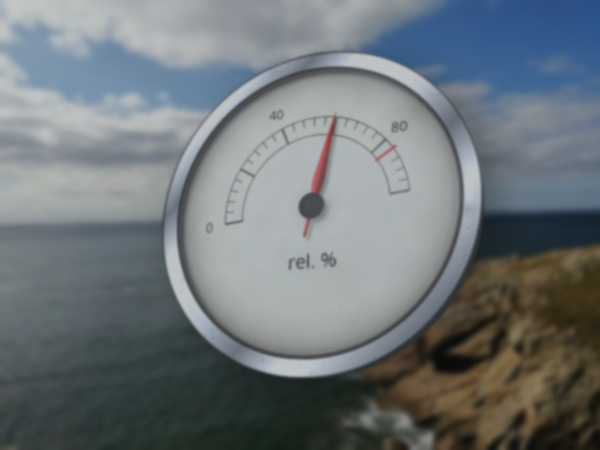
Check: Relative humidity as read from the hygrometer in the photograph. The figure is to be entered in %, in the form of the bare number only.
60
